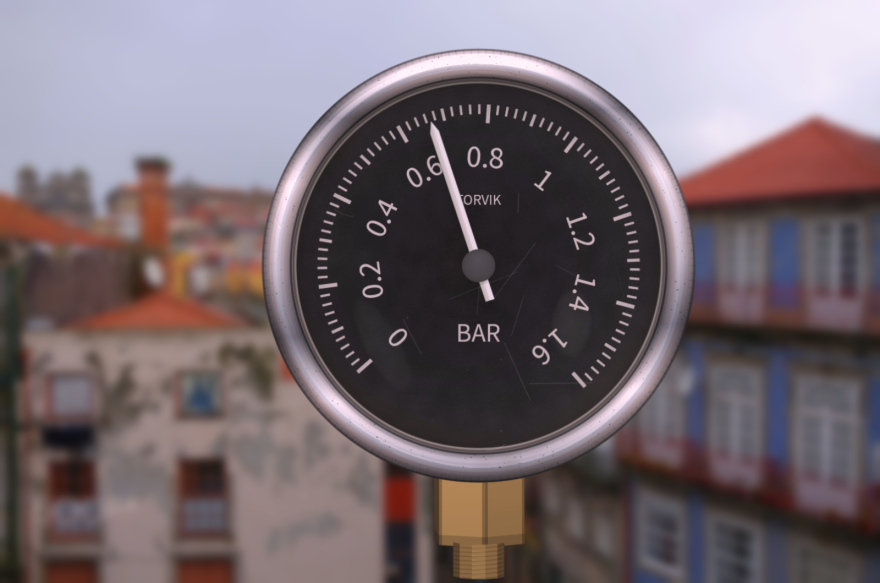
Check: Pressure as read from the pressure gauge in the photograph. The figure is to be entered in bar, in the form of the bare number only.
0.67
